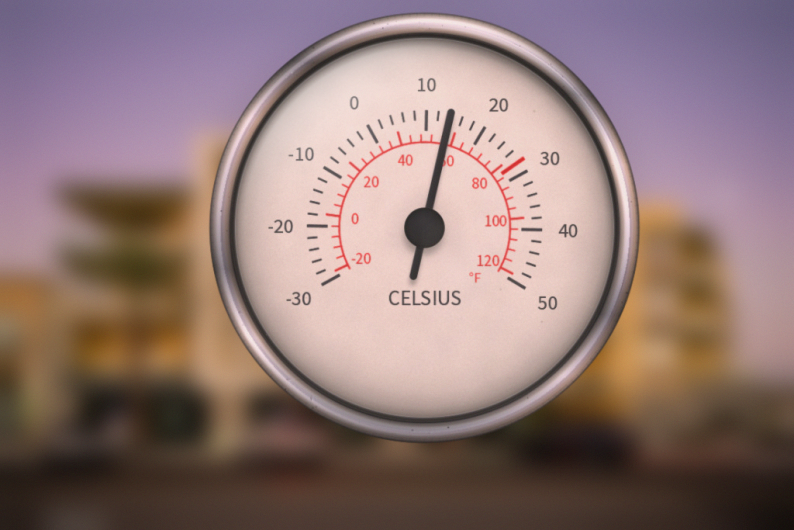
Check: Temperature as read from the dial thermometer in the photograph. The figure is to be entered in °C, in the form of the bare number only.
14
